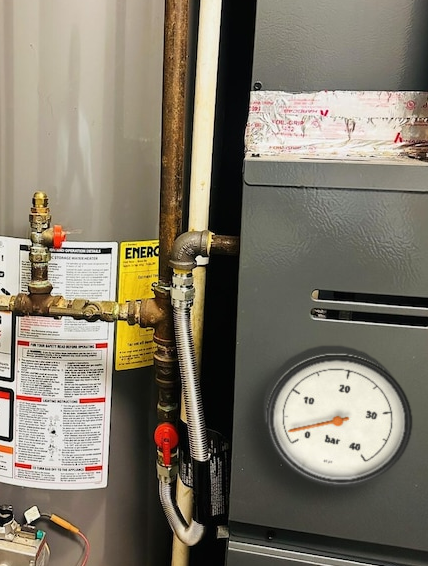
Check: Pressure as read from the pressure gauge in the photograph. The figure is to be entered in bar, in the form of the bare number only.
2.5
